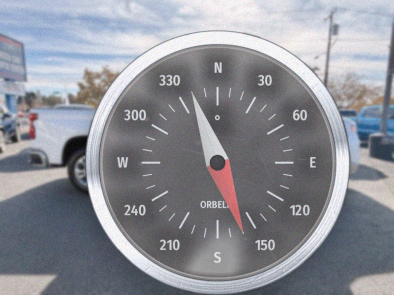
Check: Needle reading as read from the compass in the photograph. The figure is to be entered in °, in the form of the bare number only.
160
